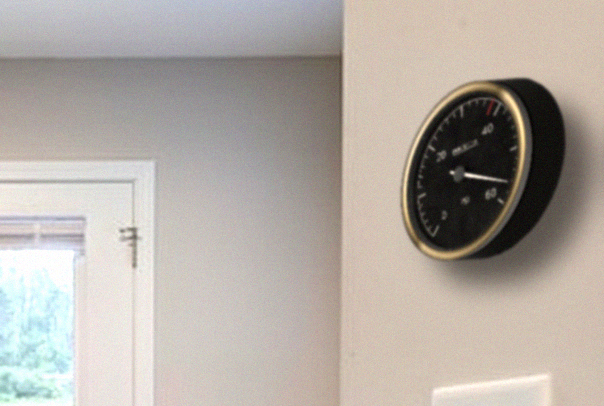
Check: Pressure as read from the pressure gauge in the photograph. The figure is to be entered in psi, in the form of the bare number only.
56
